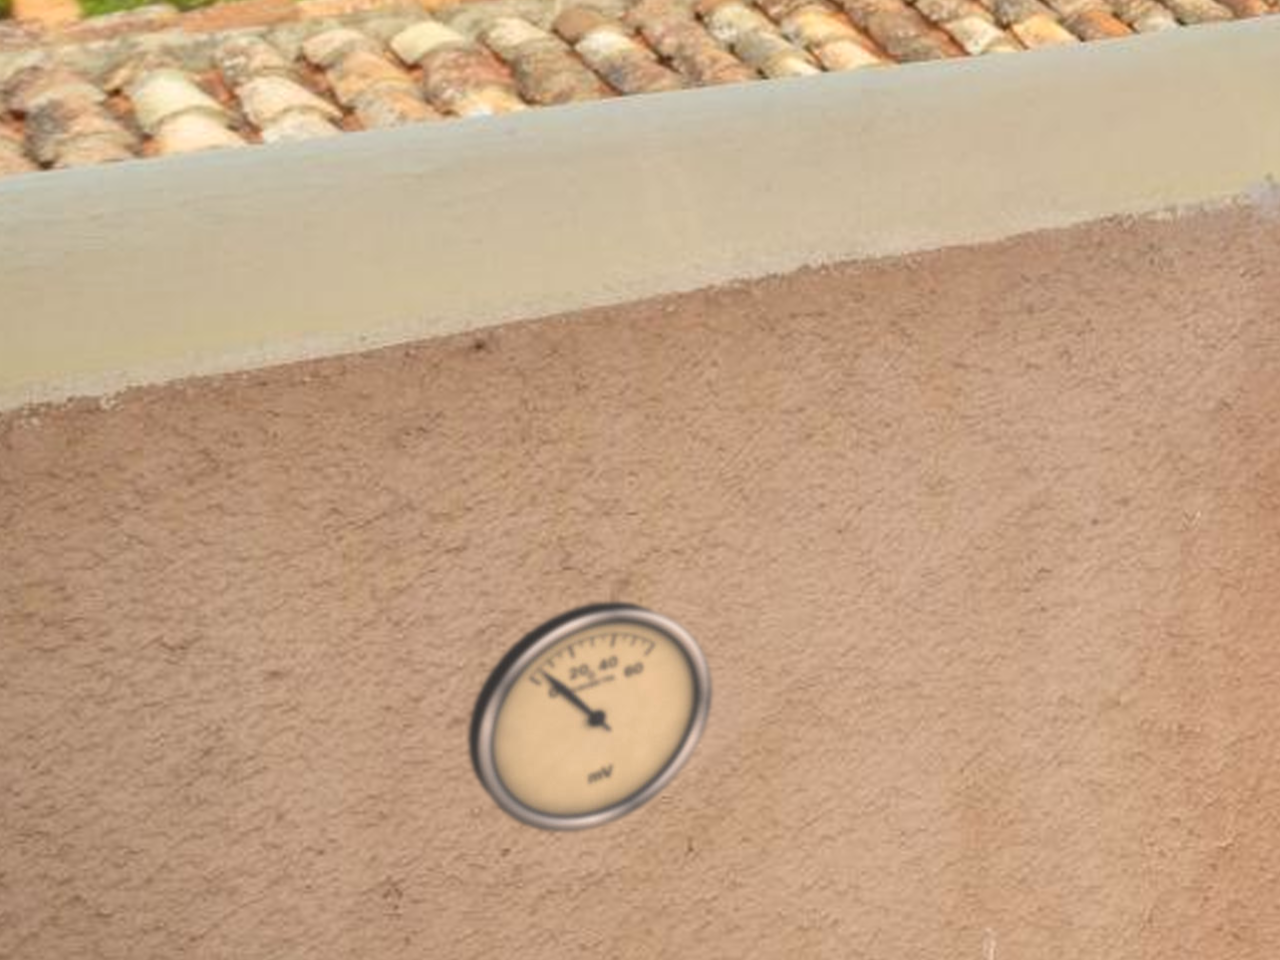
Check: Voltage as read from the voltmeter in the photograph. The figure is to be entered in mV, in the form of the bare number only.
5
